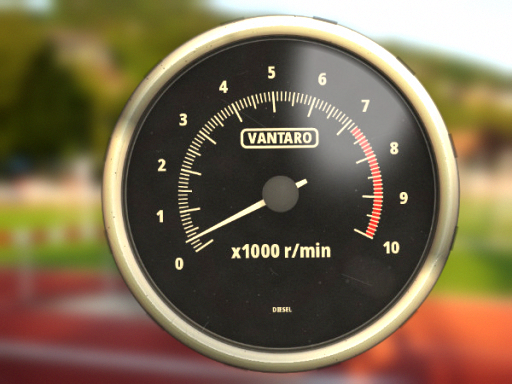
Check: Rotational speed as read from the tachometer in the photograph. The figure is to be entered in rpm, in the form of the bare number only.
300
